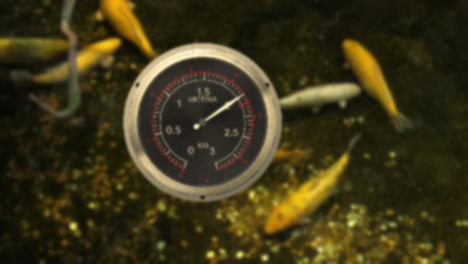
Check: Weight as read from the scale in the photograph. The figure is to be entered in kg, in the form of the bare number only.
2
